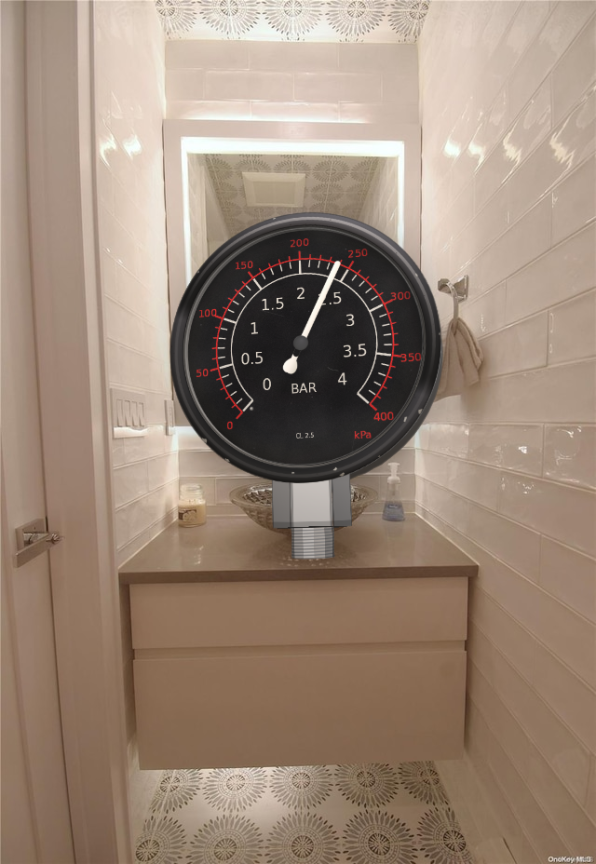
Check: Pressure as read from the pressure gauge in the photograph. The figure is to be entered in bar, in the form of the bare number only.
2.4
